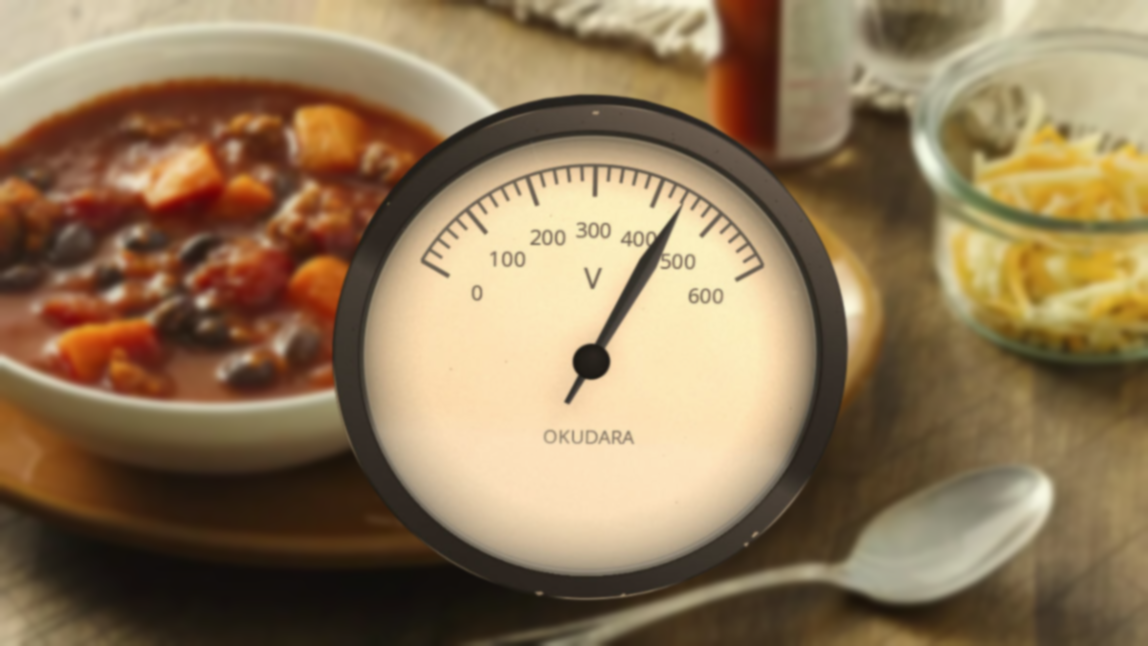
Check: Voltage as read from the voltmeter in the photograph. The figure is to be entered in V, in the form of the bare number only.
440
